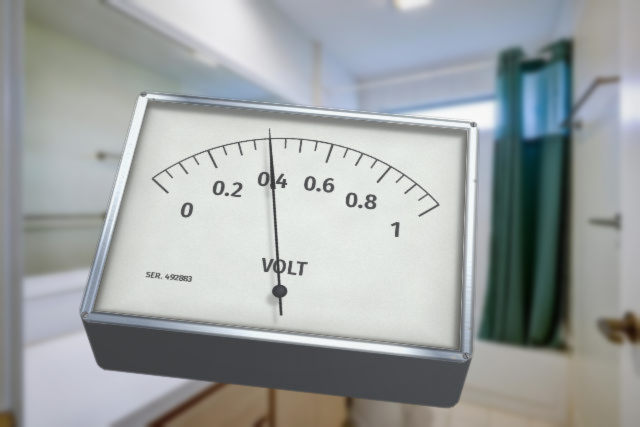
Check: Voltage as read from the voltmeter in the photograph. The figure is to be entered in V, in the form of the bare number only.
0.4
